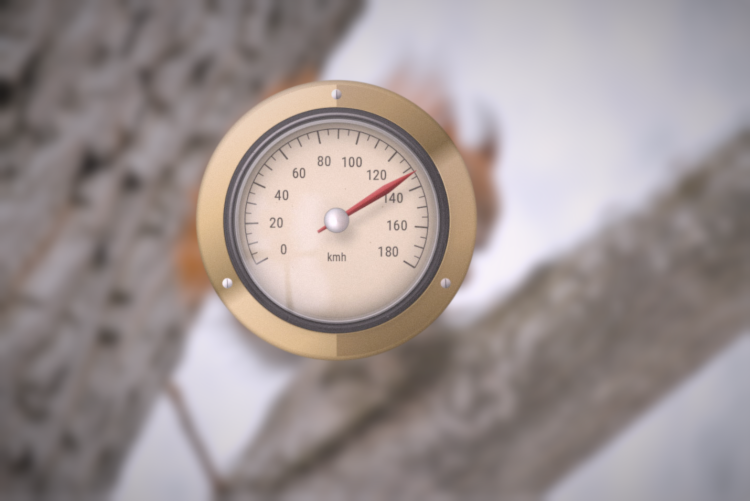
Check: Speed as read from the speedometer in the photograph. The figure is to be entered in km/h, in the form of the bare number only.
132.5
